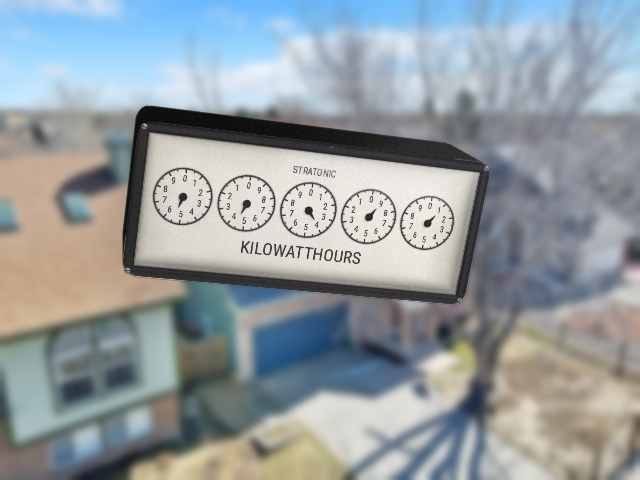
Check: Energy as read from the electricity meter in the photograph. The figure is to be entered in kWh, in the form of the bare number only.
54391
